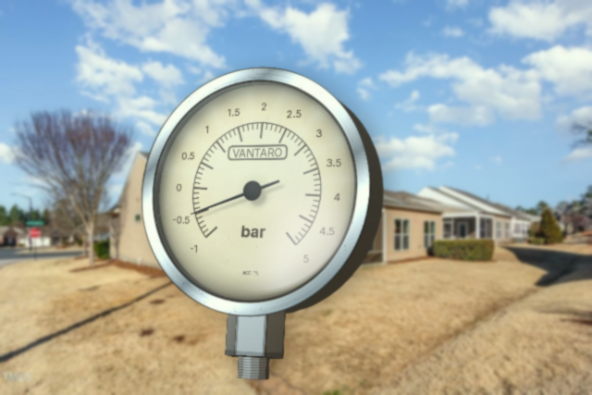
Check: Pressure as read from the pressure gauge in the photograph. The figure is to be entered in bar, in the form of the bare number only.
-0.5
